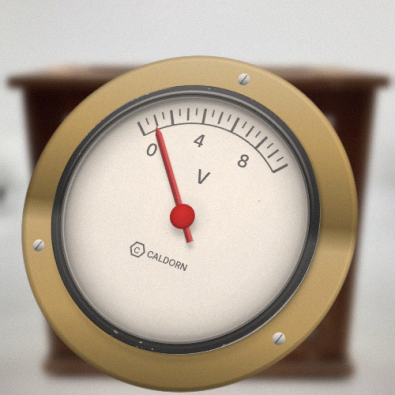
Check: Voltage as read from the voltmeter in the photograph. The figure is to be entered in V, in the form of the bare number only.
1
